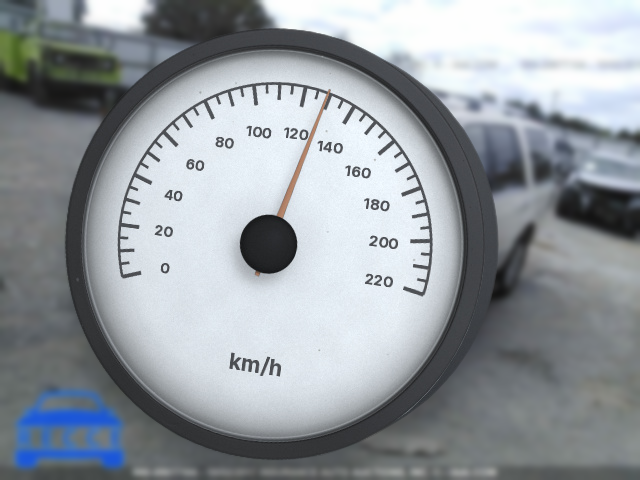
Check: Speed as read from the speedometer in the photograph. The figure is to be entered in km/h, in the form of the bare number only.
130
